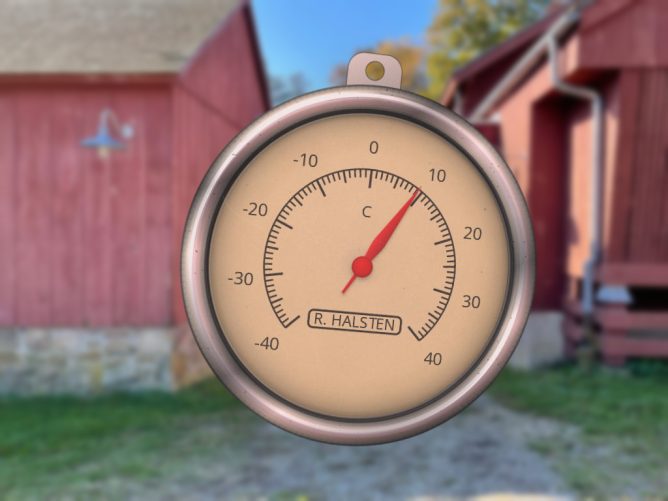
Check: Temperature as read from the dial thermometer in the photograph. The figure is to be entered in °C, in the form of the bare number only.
9
